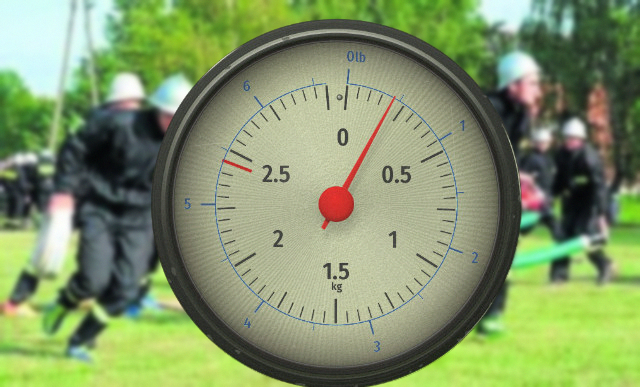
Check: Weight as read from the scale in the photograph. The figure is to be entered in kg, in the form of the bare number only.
0.2
